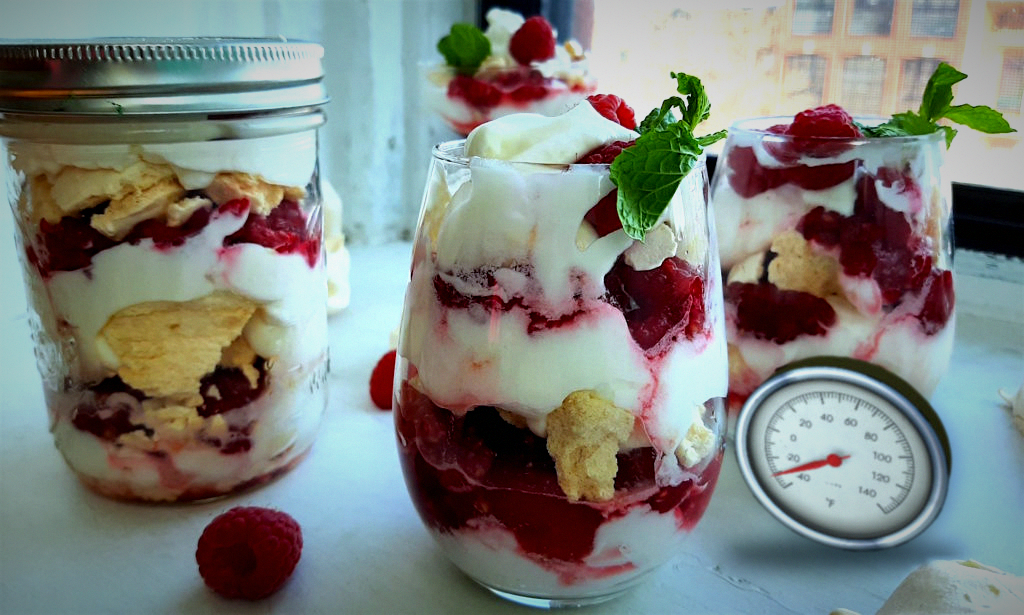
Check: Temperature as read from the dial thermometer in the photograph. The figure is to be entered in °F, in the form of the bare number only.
-30
